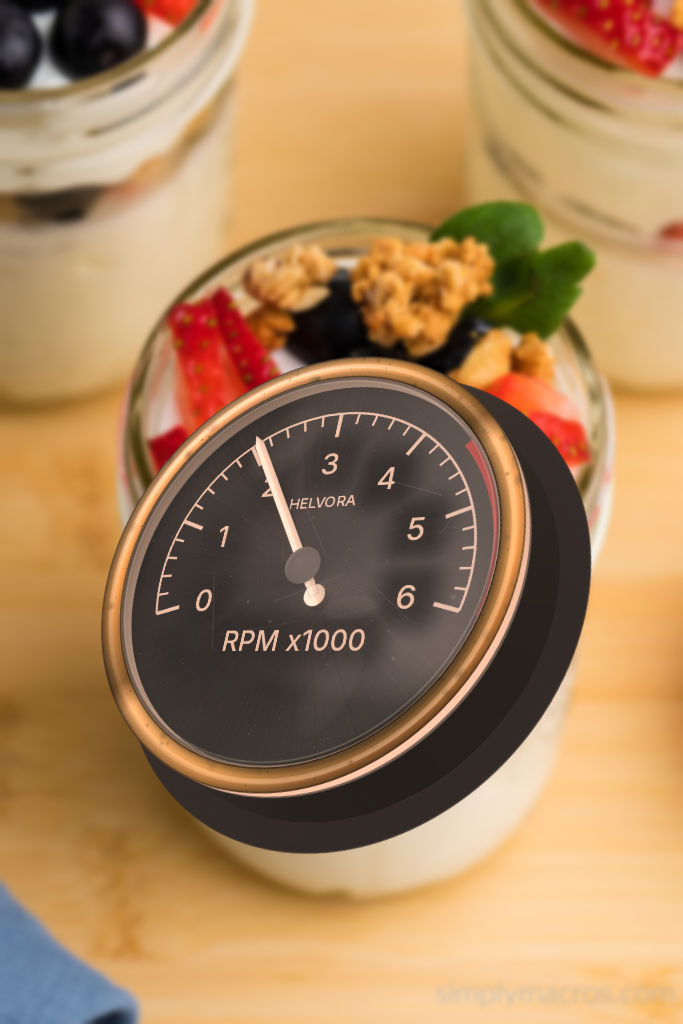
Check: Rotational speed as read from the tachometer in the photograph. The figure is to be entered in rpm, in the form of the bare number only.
2100
